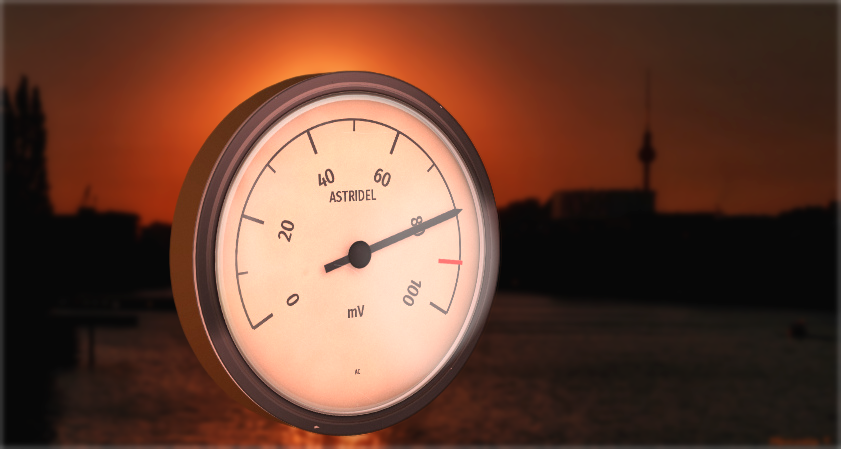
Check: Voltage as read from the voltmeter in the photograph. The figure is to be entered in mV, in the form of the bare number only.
80
